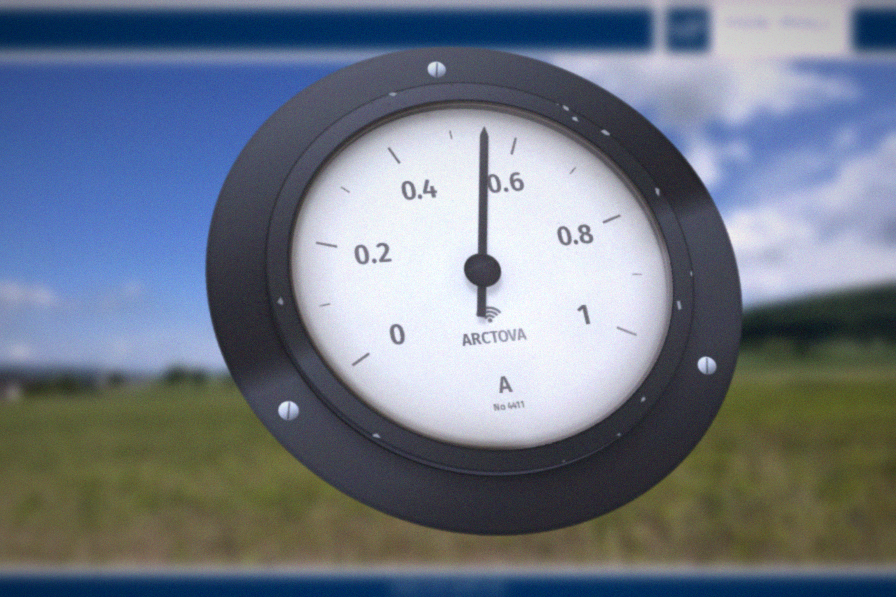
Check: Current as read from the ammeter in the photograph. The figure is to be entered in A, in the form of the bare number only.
0.55
